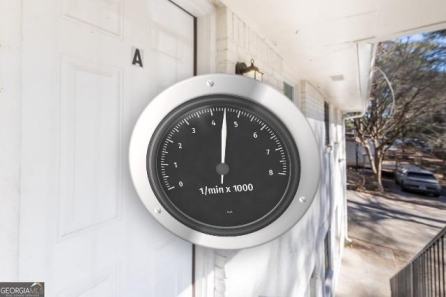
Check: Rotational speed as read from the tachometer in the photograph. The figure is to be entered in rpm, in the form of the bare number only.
4500
